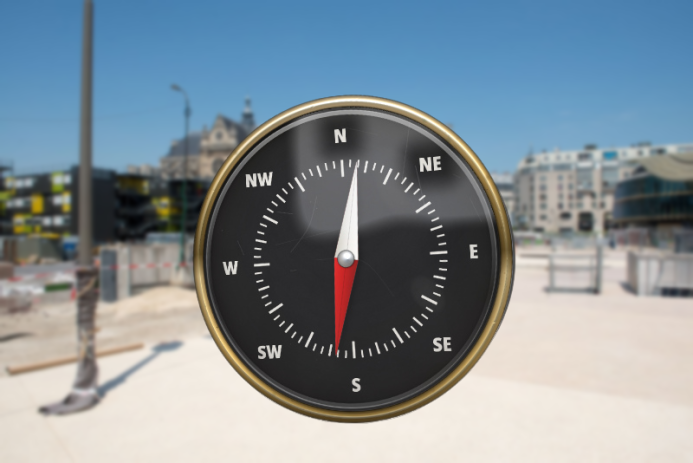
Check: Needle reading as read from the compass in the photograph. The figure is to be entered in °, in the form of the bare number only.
190
